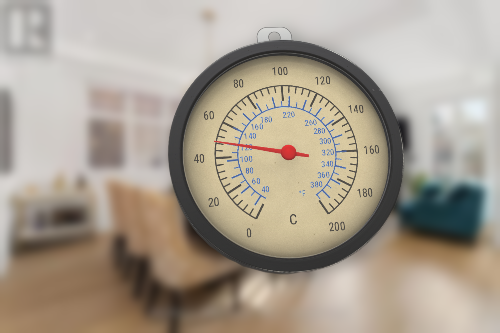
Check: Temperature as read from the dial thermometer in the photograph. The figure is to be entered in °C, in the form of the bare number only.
48
